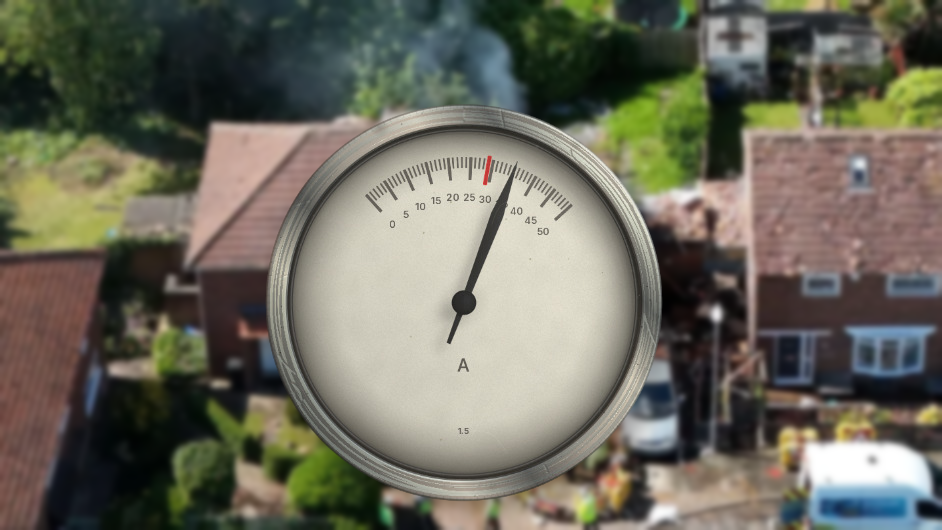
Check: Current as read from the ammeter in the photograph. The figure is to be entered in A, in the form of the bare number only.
35
